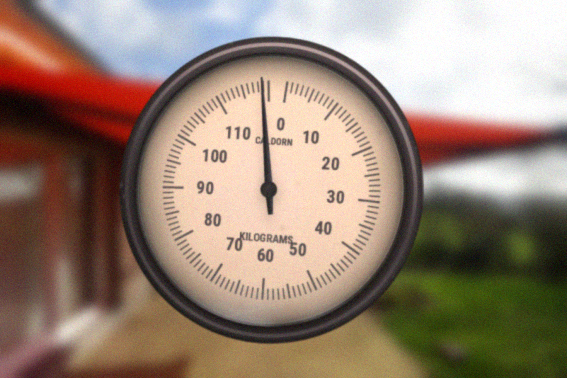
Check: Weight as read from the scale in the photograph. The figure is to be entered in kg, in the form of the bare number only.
119
